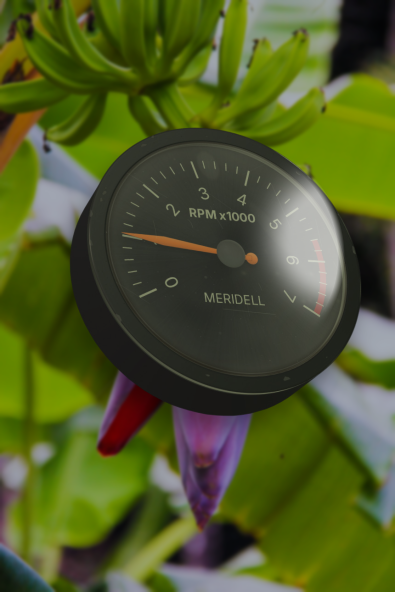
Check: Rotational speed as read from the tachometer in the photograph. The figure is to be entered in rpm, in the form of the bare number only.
1000
